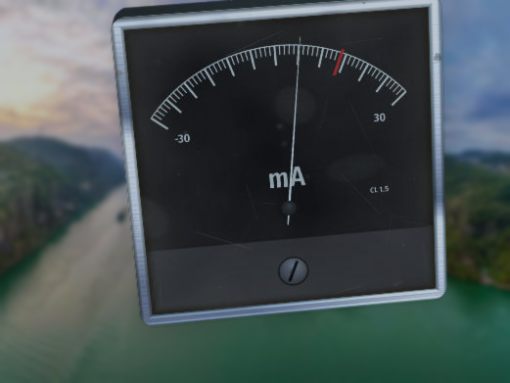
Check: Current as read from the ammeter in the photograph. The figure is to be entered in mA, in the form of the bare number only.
5
